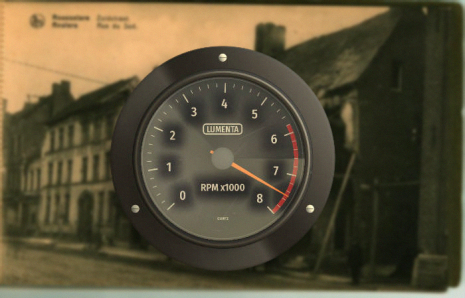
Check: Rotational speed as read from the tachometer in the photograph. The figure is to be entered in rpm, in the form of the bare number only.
7500
